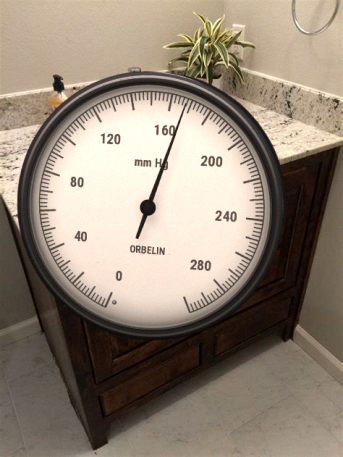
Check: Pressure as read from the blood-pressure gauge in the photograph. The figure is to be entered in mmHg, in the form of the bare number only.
168
